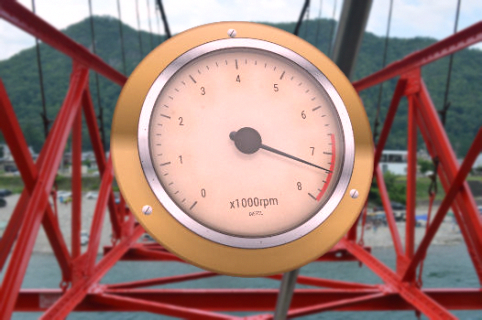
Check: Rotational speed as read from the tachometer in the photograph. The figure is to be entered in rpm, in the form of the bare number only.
7400
